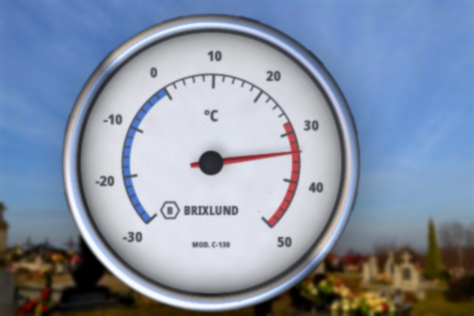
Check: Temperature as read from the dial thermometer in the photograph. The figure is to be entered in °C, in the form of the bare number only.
34
